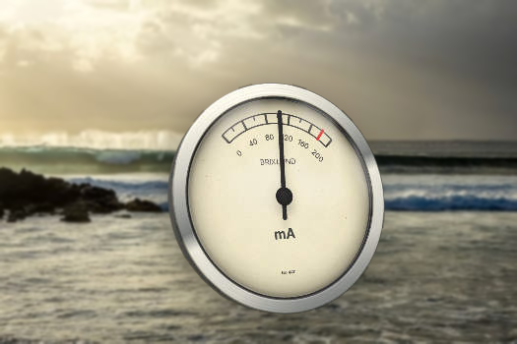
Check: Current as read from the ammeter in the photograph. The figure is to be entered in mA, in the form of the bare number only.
100
